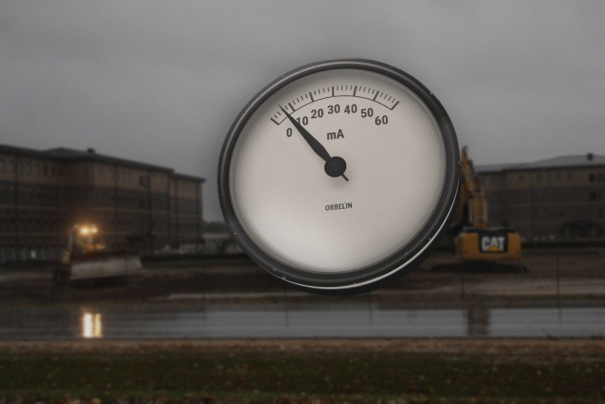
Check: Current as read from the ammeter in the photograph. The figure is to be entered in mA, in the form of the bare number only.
6
